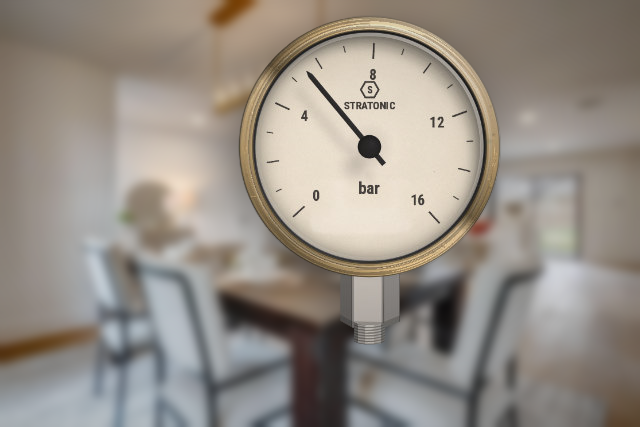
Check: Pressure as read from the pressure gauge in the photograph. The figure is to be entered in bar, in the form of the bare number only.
5.5
